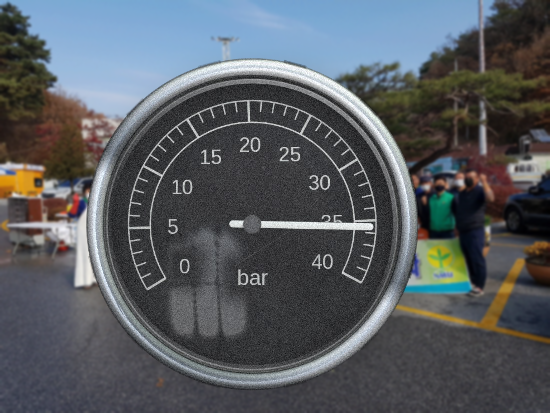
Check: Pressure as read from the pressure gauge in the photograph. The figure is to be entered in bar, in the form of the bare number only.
35.5
